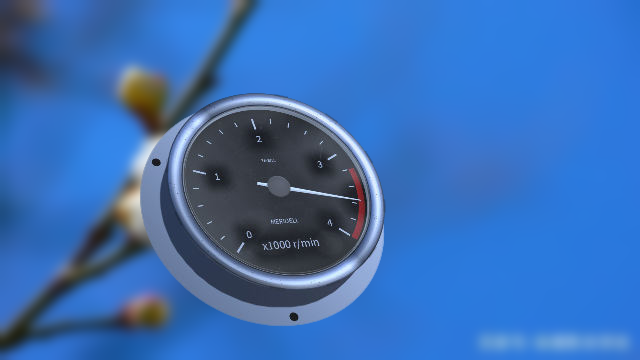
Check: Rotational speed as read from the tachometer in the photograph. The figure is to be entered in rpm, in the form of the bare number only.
3600
